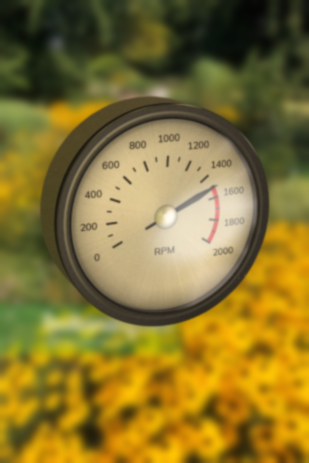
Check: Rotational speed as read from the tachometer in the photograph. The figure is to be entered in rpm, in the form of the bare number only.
1500
